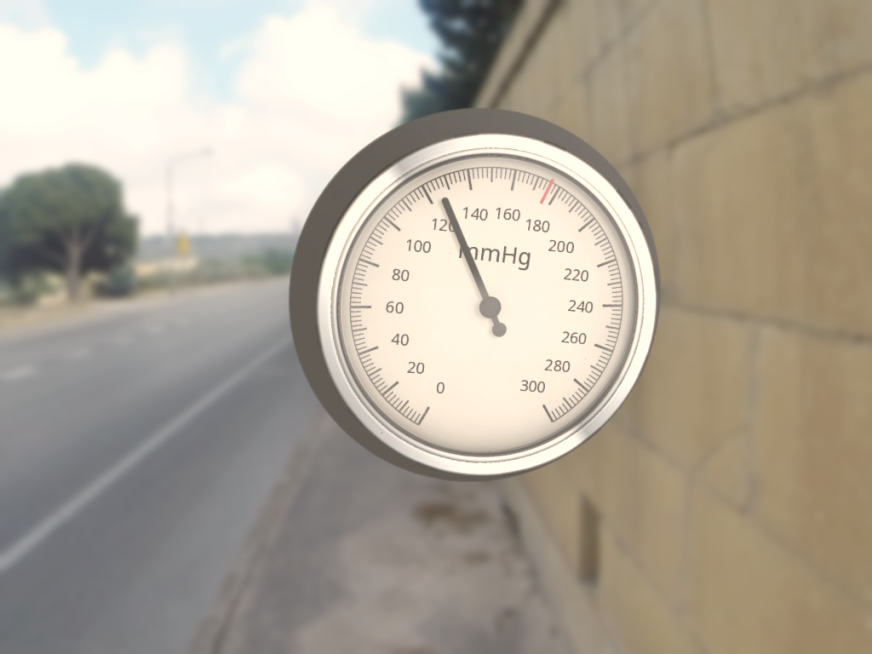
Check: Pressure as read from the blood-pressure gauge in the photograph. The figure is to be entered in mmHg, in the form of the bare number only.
126
